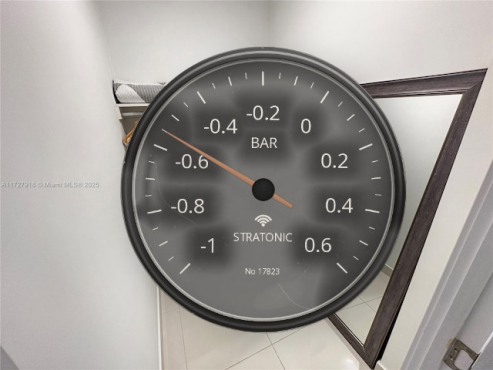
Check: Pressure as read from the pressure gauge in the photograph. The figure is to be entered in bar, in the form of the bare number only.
-0.55
